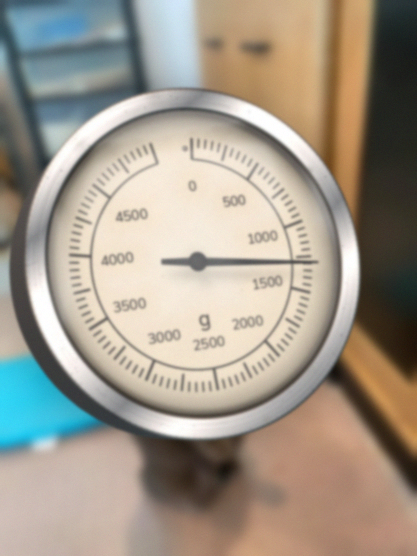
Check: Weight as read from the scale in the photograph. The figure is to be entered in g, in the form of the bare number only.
1300
